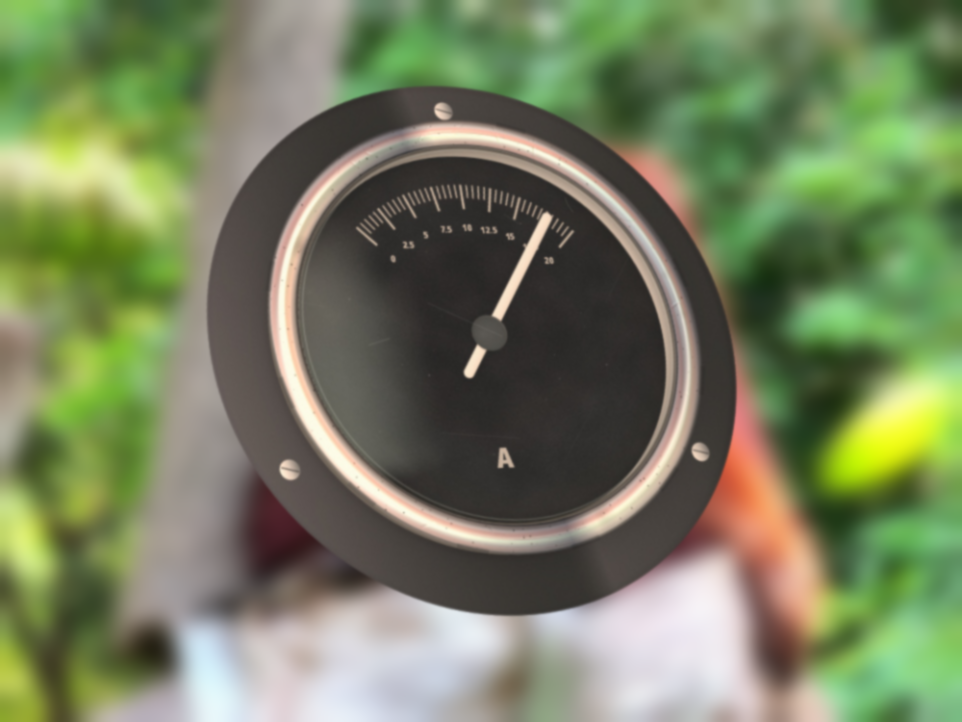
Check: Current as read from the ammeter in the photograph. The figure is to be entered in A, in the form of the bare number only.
17.5
